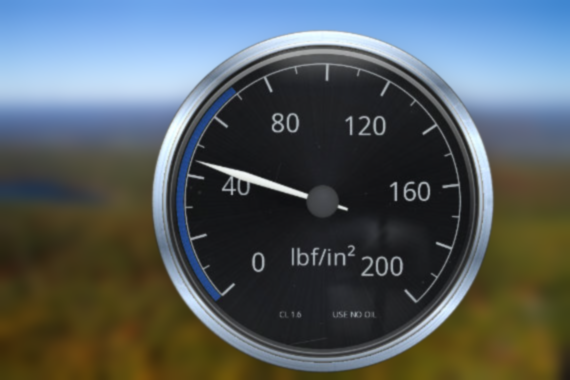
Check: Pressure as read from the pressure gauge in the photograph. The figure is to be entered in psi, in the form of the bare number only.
45
